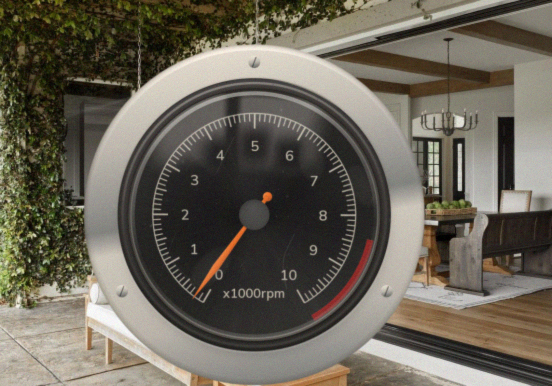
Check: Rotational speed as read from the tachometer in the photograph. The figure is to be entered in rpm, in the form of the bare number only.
200
